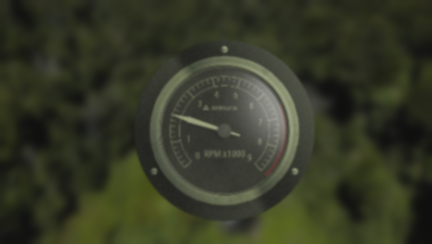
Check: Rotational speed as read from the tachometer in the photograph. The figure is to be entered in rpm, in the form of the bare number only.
2000
